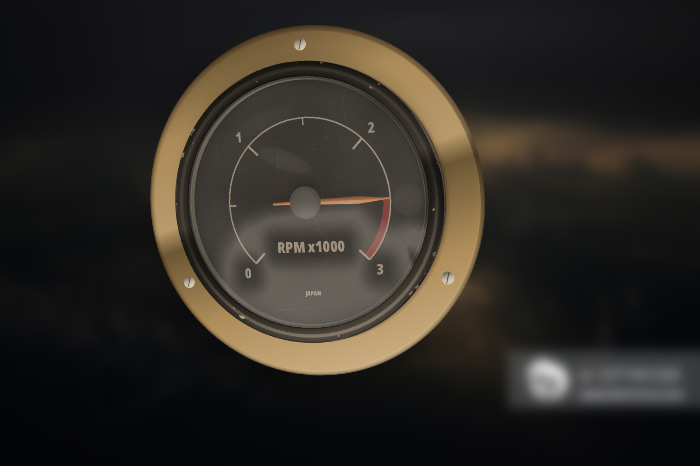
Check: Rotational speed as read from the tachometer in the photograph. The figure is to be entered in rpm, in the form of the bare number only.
2500
